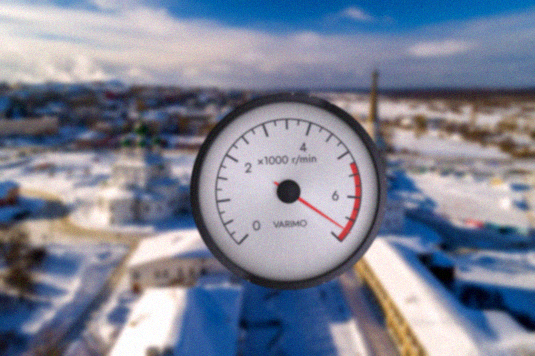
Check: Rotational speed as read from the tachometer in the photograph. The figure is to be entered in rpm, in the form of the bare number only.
6750
